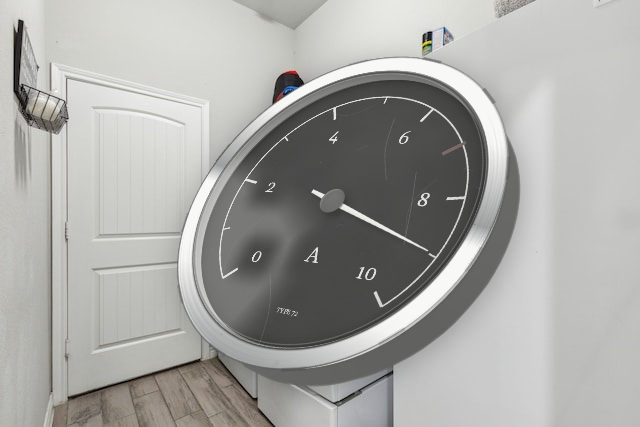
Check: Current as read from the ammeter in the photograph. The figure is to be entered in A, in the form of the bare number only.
9
